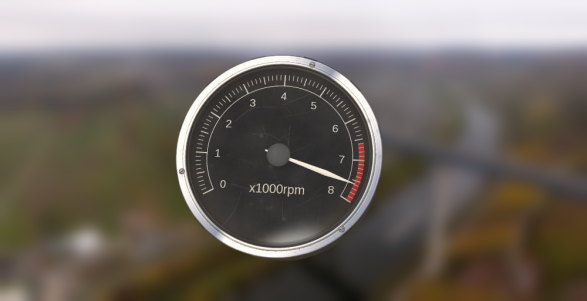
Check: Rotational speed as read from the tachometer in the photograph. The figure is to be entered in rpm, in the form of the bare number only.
7600
